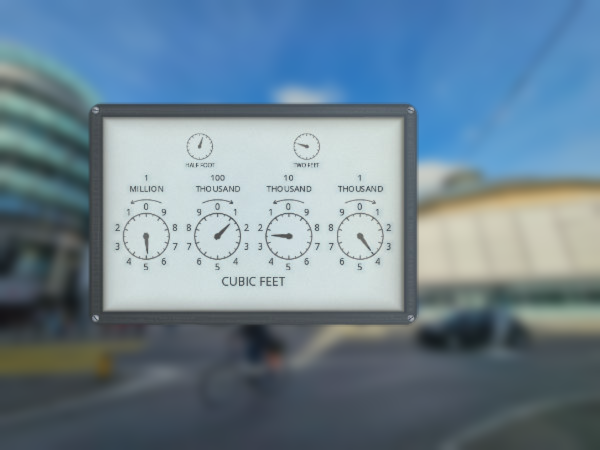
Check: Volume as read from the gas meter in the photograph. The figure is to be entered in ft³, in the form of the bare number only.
512400
